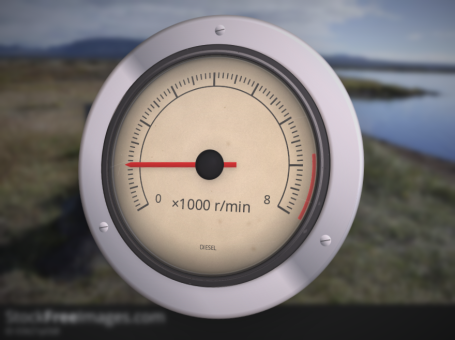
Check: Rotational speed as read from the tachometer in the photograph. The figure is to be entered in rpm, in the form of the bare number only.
1000
